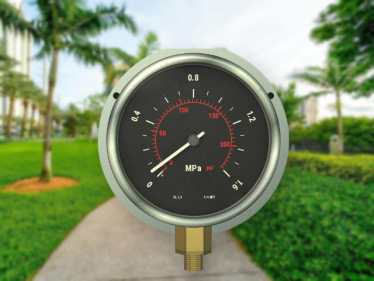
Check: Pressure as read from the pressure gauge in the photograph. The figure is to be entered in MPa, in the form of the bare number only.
0.05
